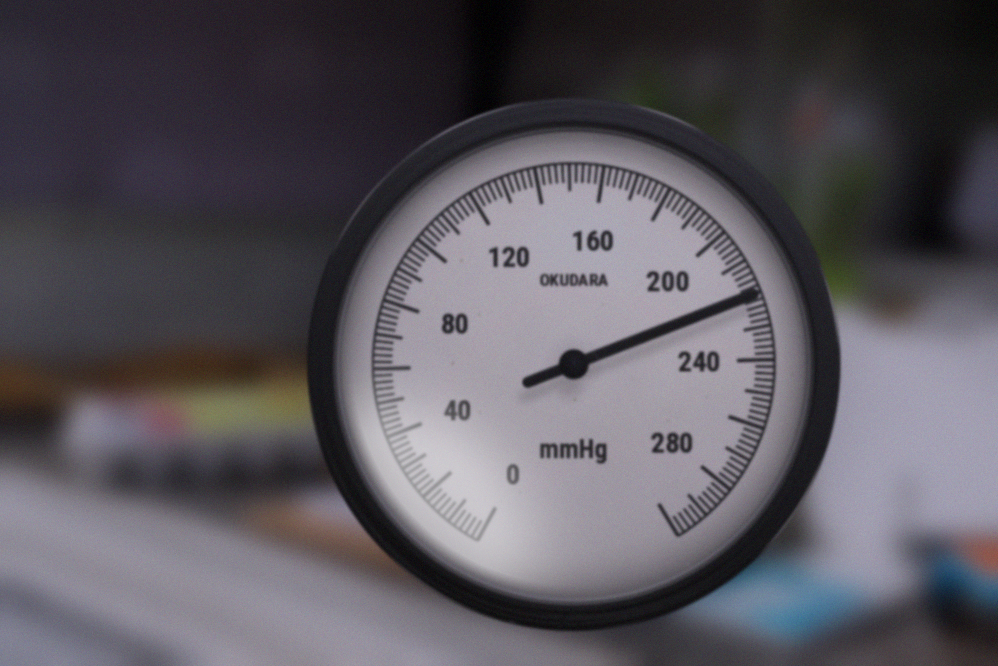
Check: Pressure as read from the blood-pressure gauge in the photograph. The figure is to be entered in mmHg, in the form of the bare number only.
220
